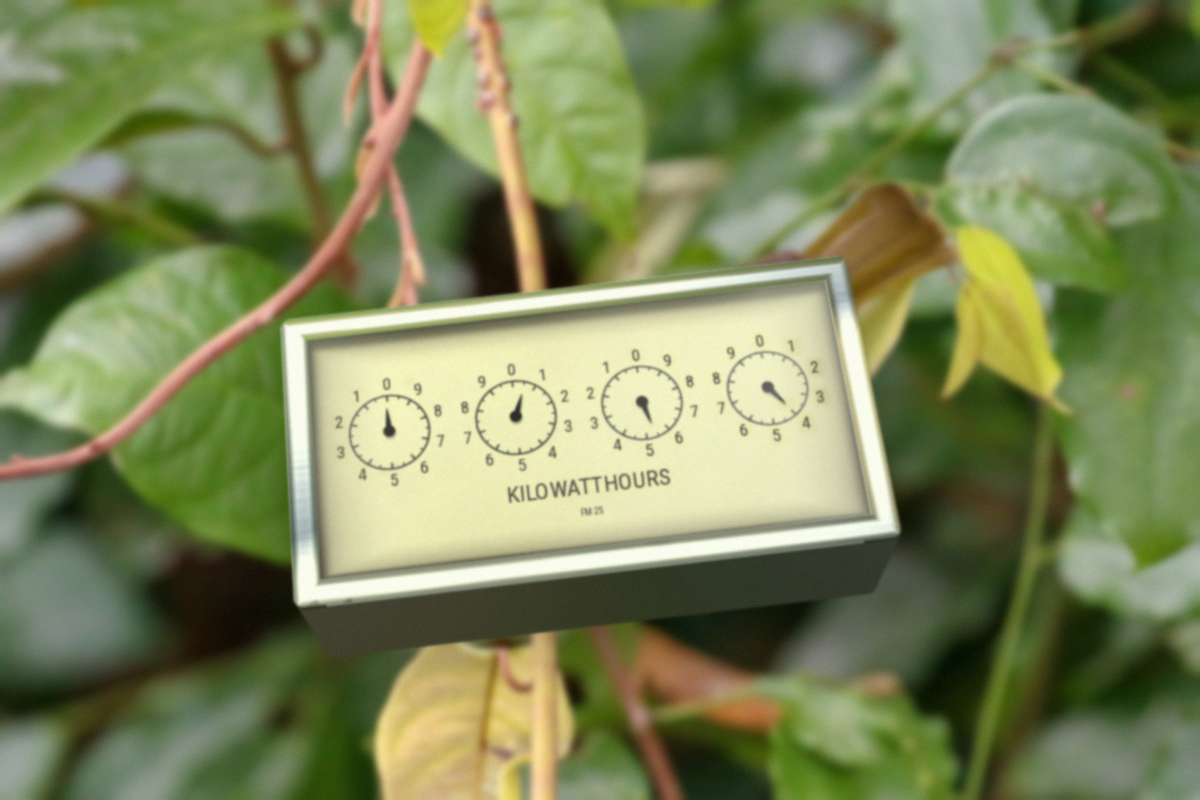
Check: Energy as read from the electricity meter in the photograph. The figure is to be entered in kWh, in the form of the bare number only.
54
